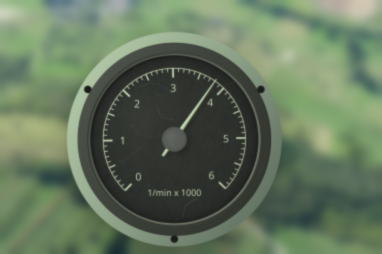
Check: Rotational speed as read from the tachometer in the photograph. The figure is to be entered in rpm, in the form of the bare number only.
3800
